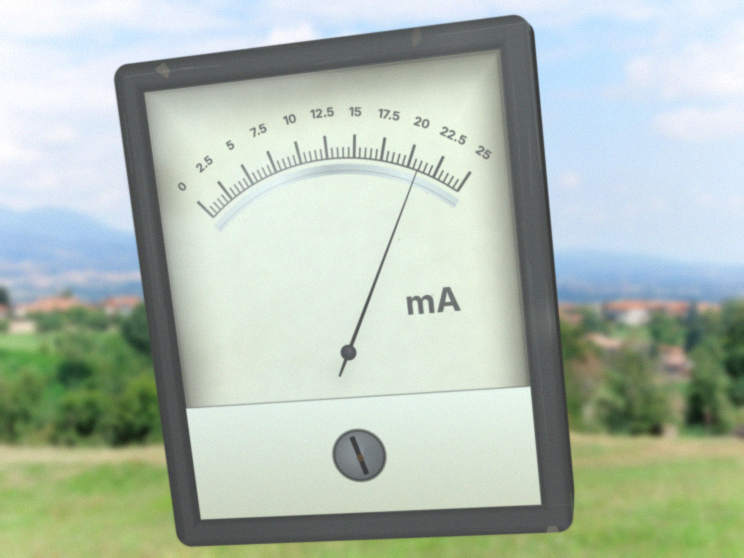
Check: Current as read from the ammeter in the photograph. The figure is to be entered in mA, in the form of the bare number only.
21
